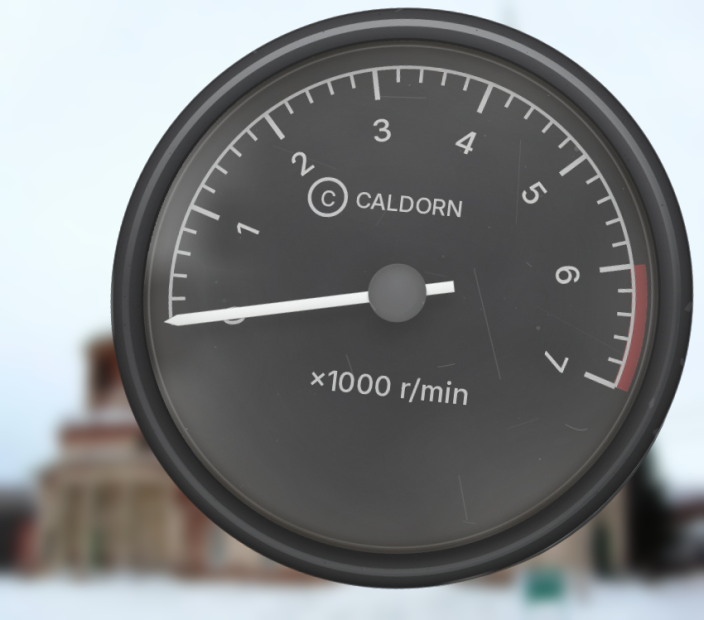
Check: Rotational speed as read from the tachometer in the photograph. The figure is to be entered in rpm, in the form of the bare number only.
0
